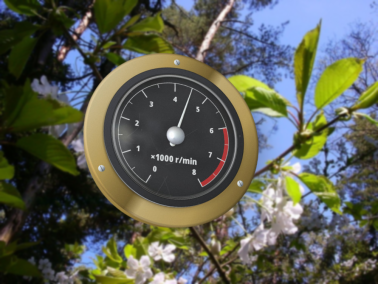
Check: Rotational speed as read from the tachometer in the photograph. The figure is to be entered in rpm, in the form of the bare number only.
4500
